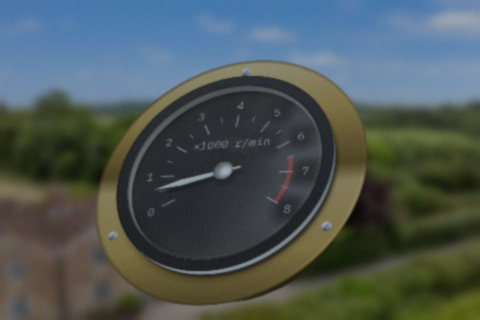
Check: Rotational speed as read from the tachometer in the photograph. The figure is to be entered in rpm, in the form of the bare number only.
500
